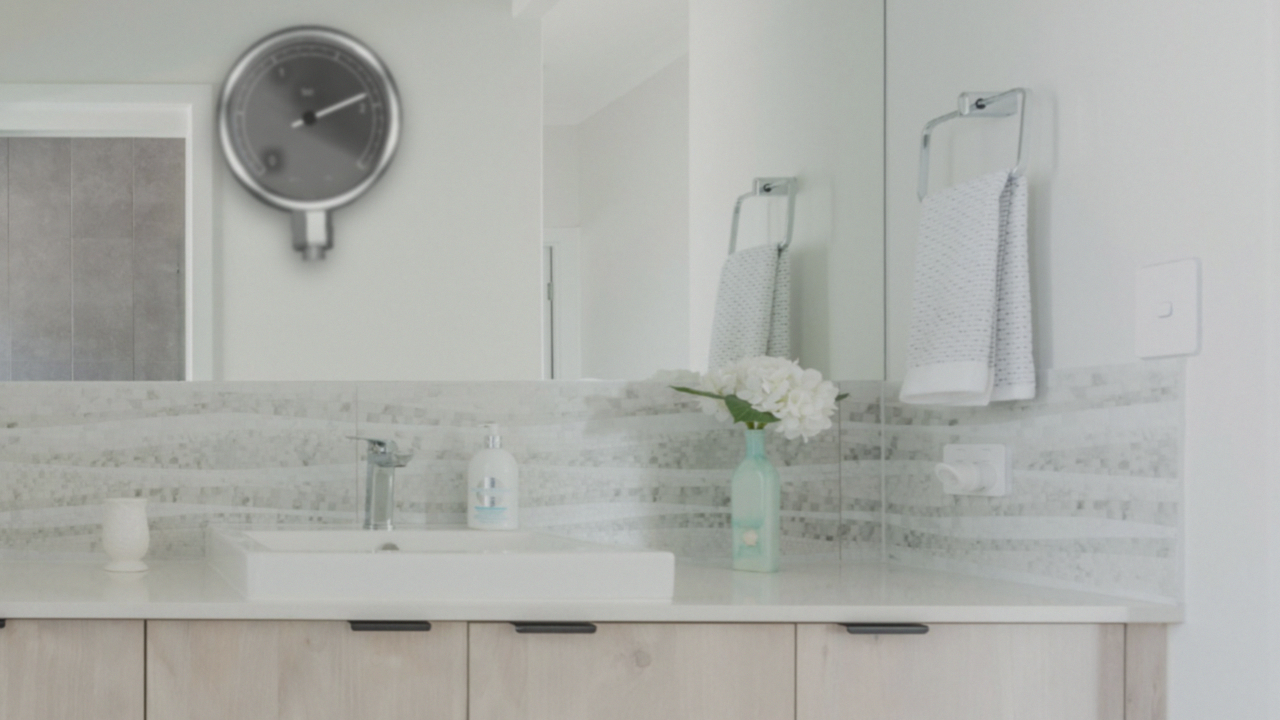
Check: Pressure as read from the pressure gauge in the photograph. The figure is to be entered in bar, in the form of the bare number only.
1.9
